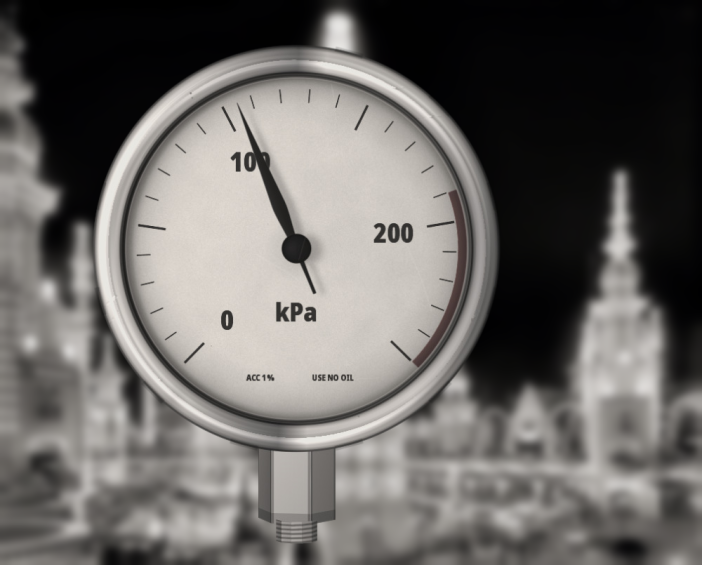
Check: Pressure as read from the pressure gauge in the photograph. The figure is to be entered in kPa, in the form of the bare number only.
105
